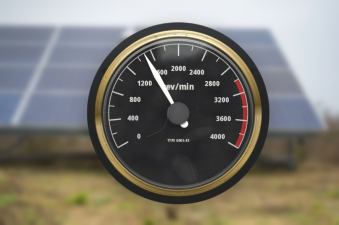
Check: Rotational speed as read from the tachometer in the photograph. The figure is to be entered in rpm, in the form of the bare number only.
1500
